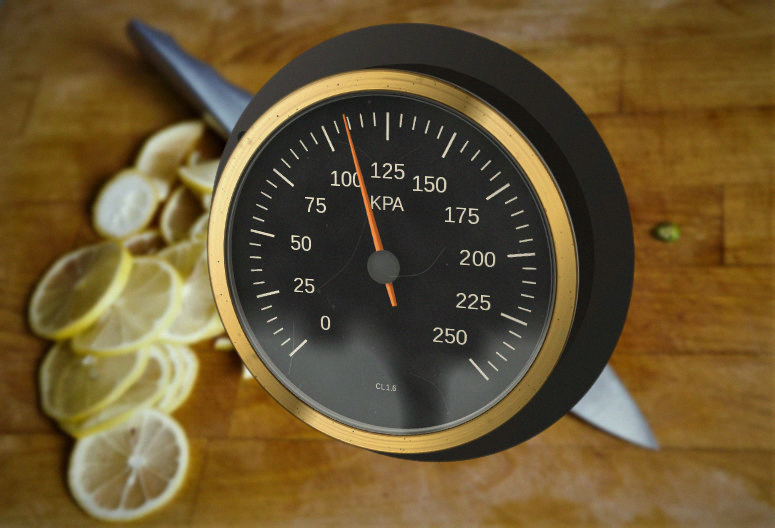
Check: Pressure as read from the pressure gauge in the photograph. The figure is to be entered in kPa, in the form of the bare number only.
110
